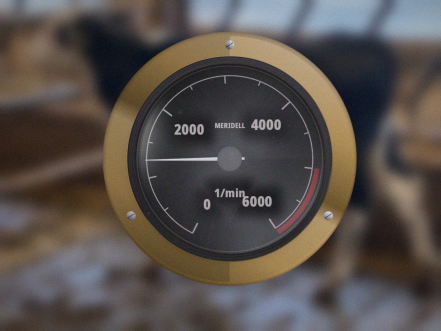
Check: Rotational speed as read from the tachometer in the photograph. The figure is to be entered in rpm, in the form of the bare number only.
1250
